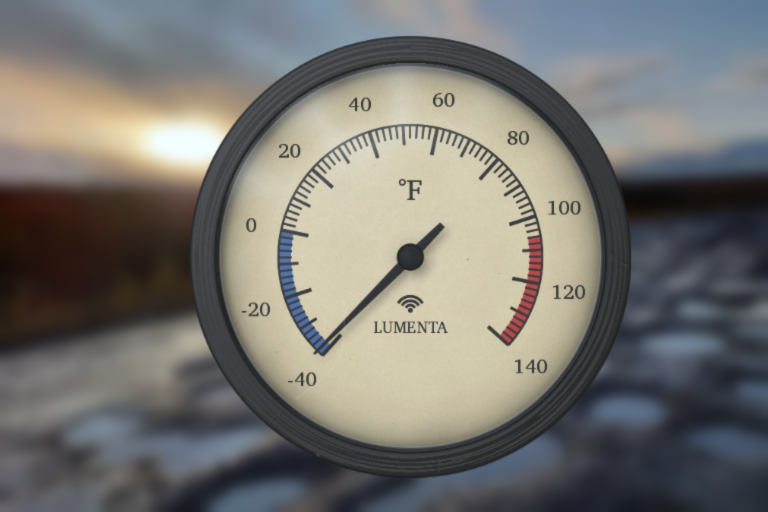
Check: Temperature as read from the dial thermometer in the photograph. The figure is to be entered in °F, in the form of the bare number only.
-38
